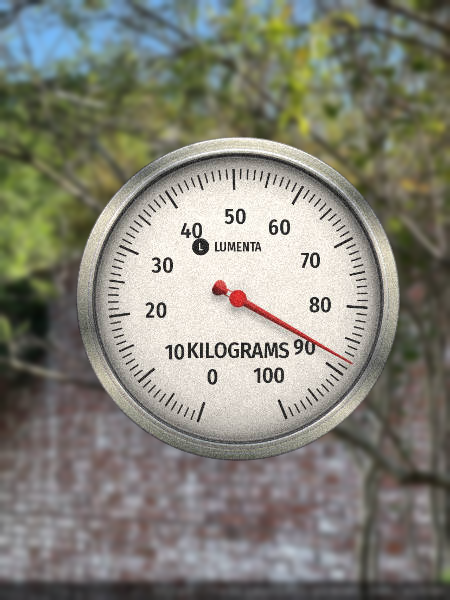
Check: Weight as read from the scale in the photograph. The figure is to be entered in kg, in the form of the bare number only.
88
